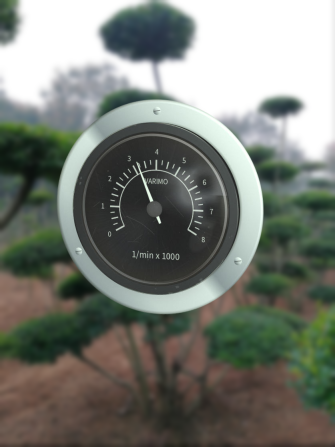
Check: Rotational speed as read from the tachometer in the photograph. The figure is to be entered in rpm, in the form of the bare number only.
3250
